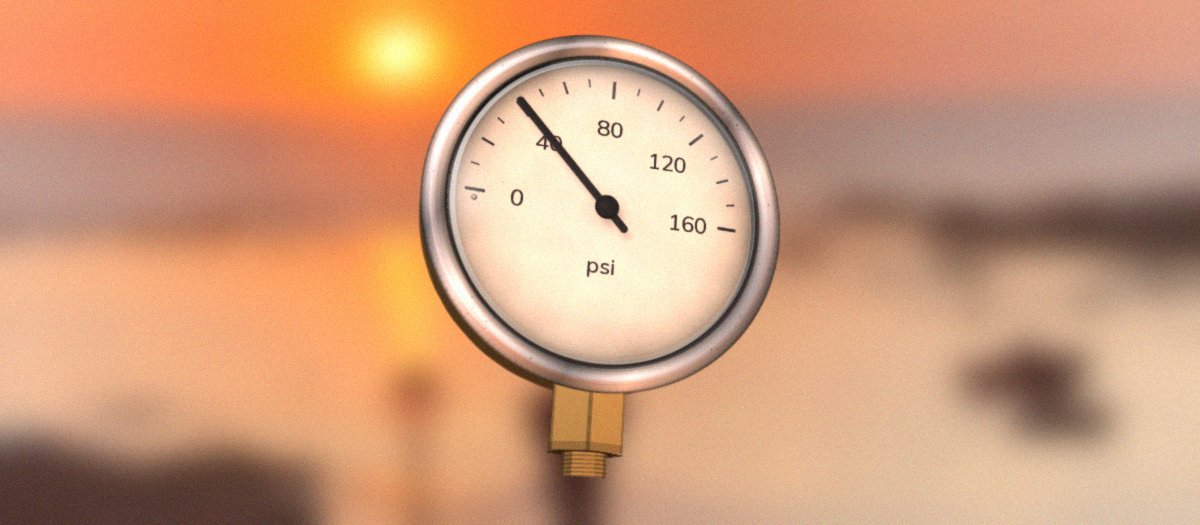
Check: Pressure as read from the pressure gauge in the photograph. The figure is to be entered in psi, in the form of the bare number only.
40
